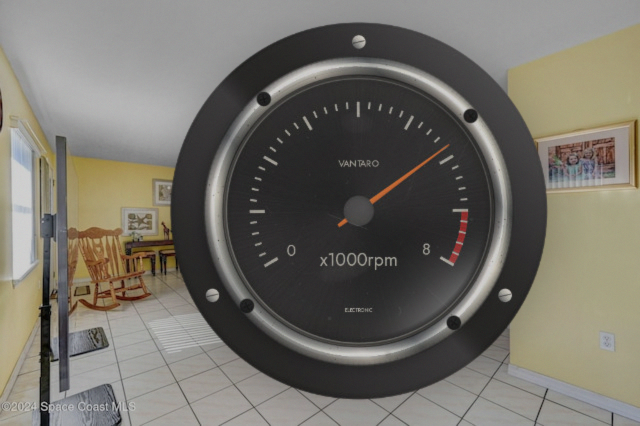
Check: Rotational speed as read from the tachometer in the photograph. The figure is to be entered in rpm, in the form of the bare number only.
5800
